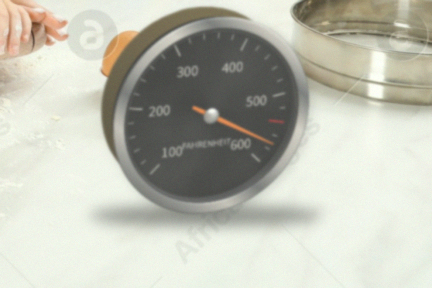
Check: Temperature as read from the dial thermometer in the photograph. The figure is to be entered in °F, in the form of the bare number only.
570
